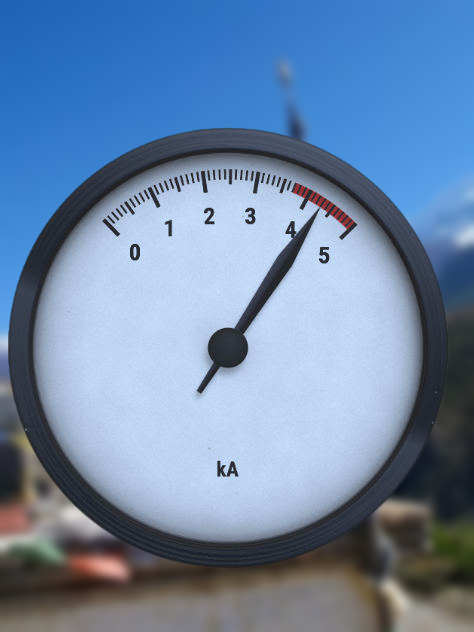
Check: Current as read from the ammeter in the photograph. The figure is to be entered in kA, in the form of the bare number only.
4.3
